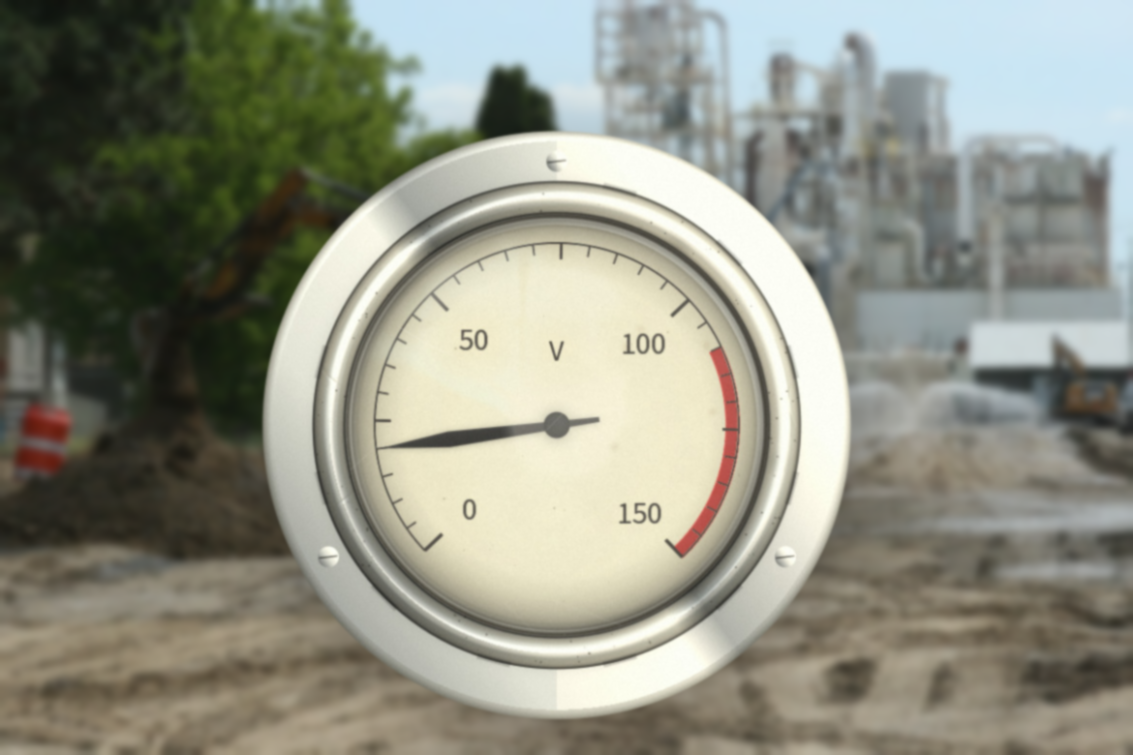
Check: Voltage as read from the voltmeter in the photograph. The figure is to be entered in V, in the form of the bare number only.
20
